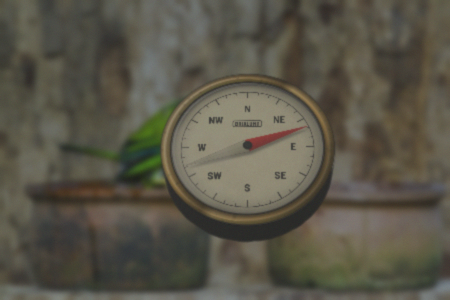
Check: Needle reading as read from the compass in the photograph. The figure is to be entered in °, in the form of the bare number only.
70
